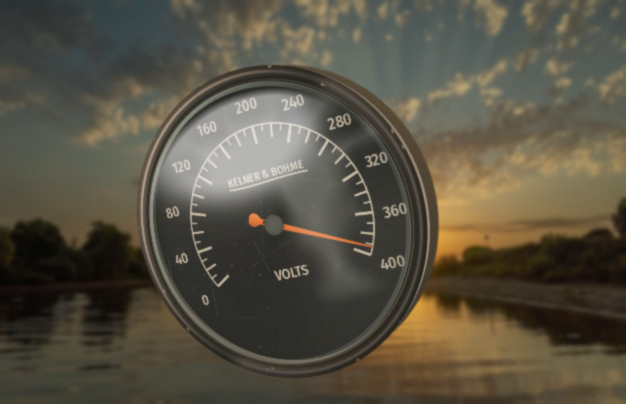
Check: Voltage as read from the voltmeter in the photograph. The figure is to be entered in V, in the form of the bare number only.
390
